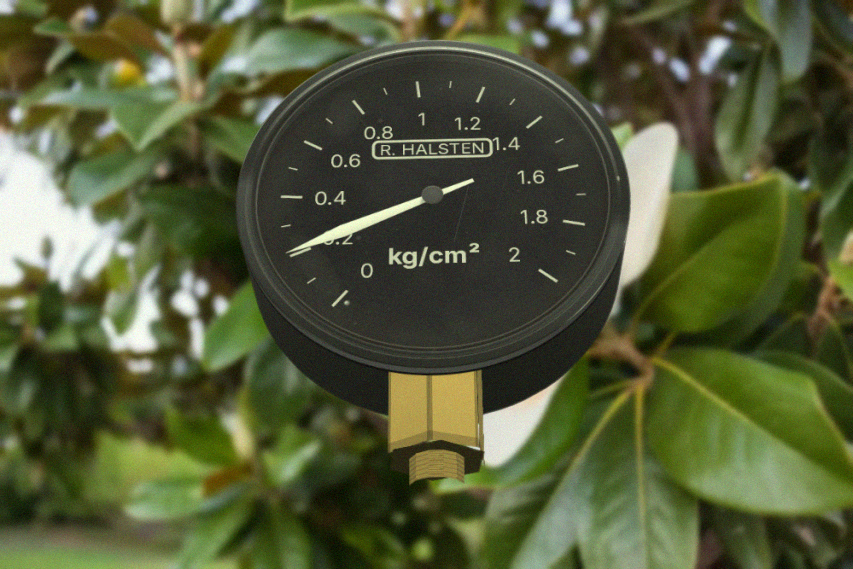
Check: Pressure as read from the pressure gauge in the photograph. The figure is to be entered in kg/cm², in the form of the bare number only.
0.2
